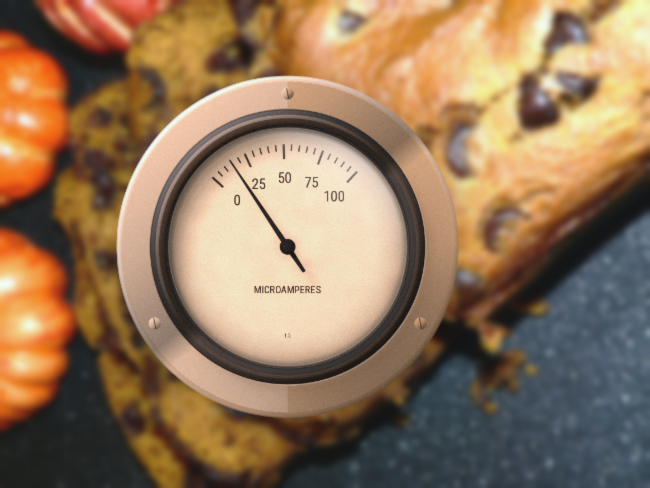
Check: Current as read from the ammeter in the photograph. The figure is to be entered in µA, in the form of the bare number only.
15
